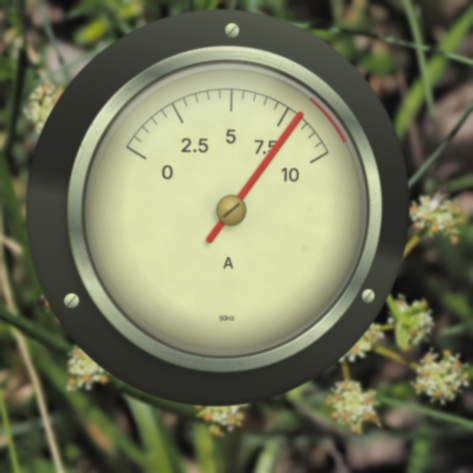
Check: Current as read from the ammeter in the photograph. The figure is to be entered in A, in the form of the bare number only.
8
